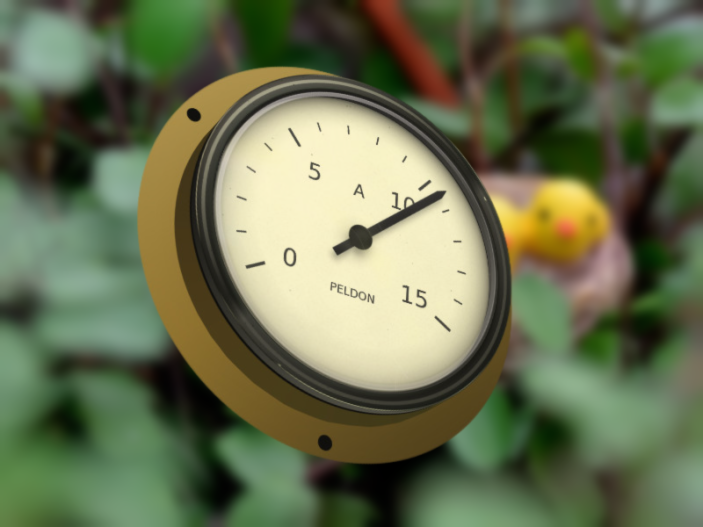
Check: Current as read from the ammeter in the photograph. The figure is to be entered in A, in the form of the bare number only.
10.5
